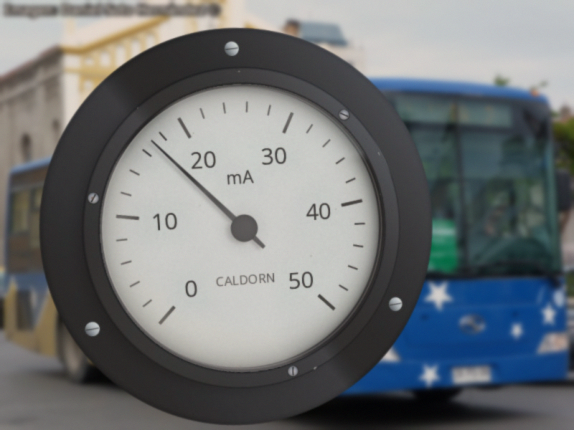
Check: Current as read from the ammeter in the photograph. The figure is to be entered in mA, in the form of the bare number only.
17
